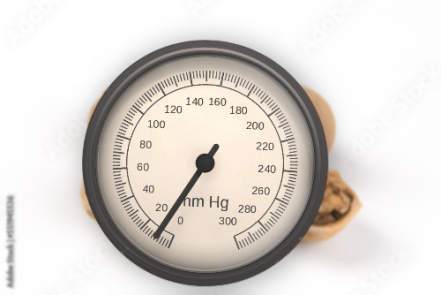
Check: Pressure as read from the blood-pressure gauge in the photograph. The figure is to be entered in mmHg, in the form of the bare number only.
10
